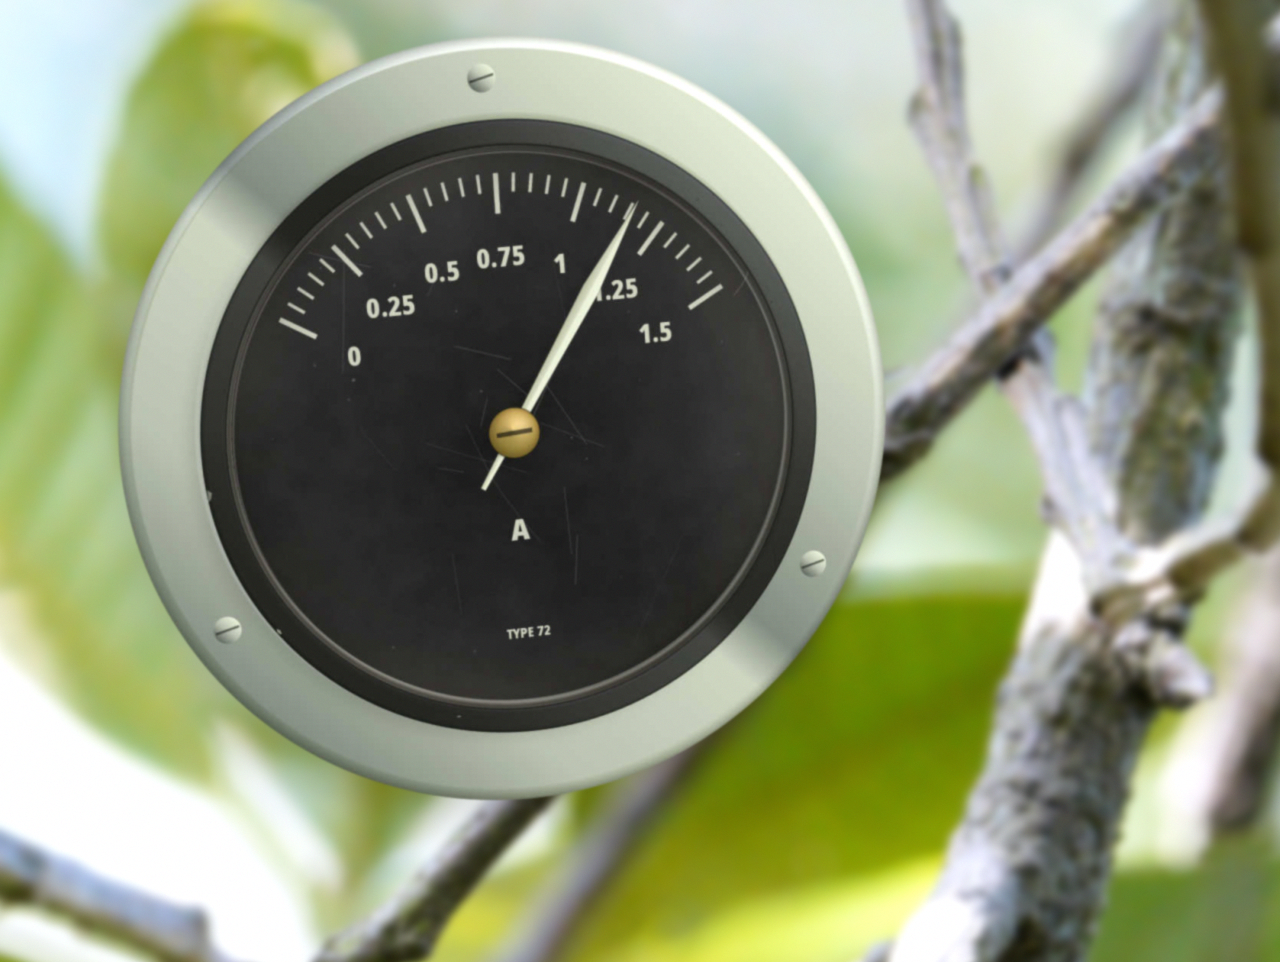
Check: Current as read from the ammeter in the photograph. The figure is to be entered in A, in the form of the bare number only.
1.15
